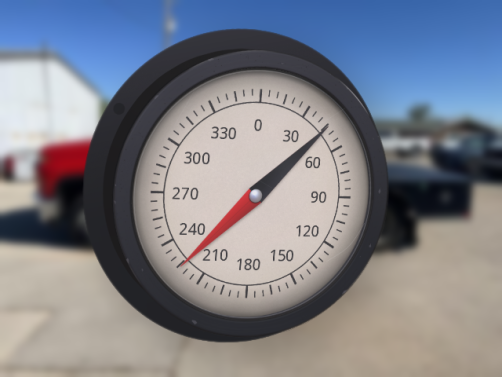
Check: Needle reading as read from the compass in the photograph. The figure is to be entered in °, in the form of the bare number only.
225
